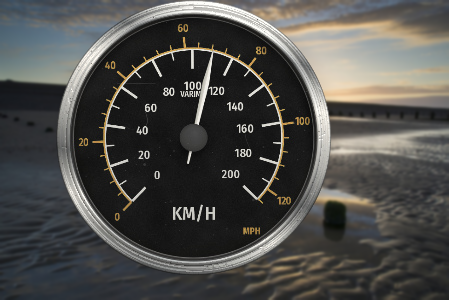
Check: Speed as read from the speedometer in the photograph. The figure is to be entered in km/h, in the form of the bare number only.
110
